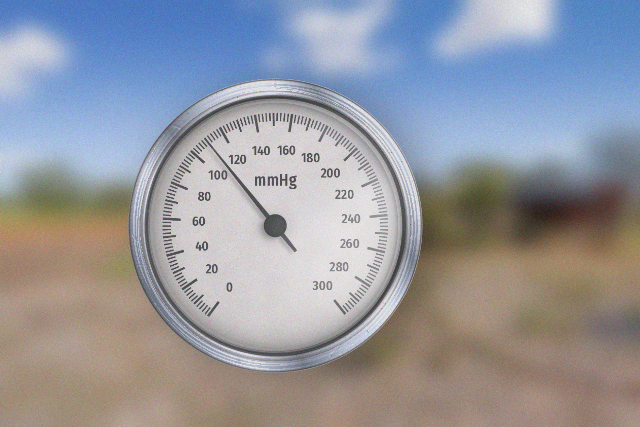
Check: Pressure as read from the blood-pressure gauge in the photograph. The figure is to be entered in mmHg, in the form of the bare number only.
110
